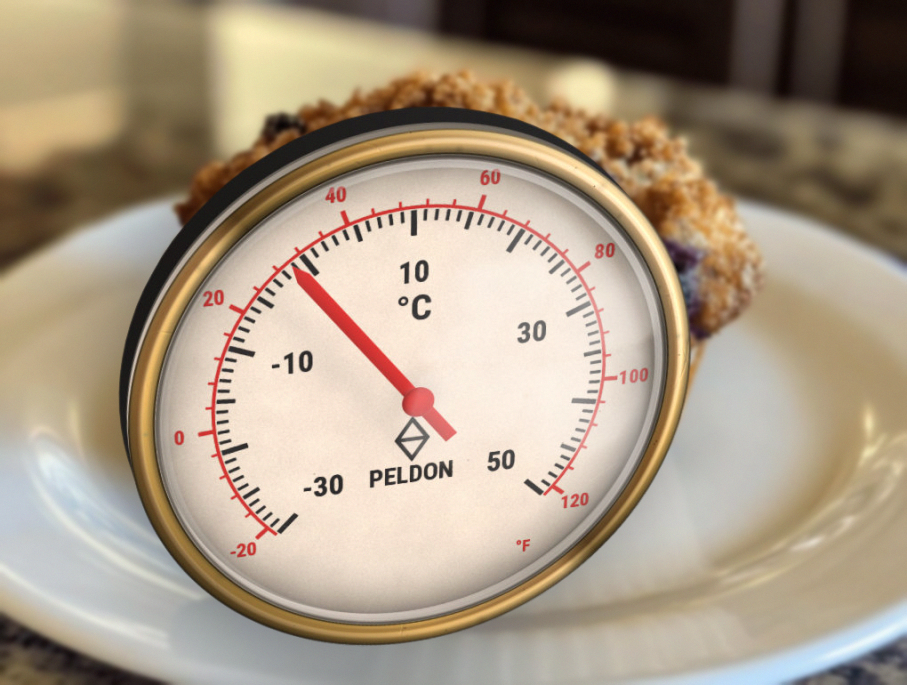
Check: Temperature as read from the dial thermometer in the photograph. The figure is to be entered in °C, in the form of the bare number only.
-1
